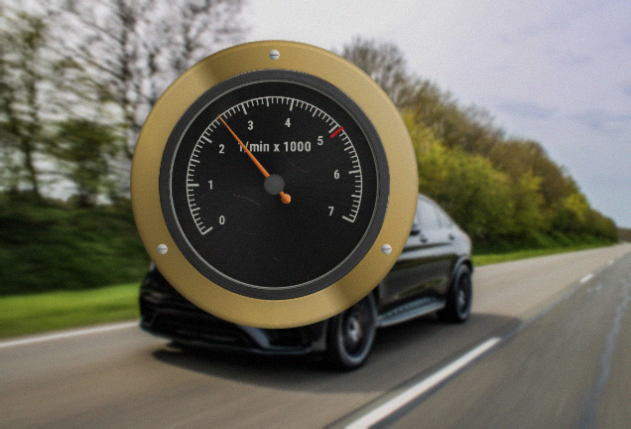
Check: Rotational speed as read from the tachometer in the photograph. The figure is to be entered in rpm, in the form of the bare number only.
2500
